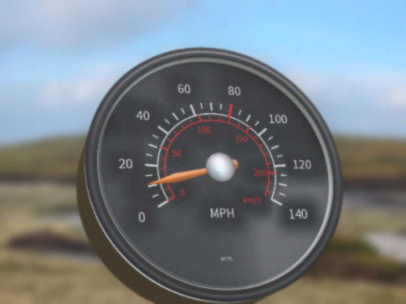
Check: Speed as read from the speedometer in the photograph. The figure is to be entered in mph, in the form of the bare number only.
10
